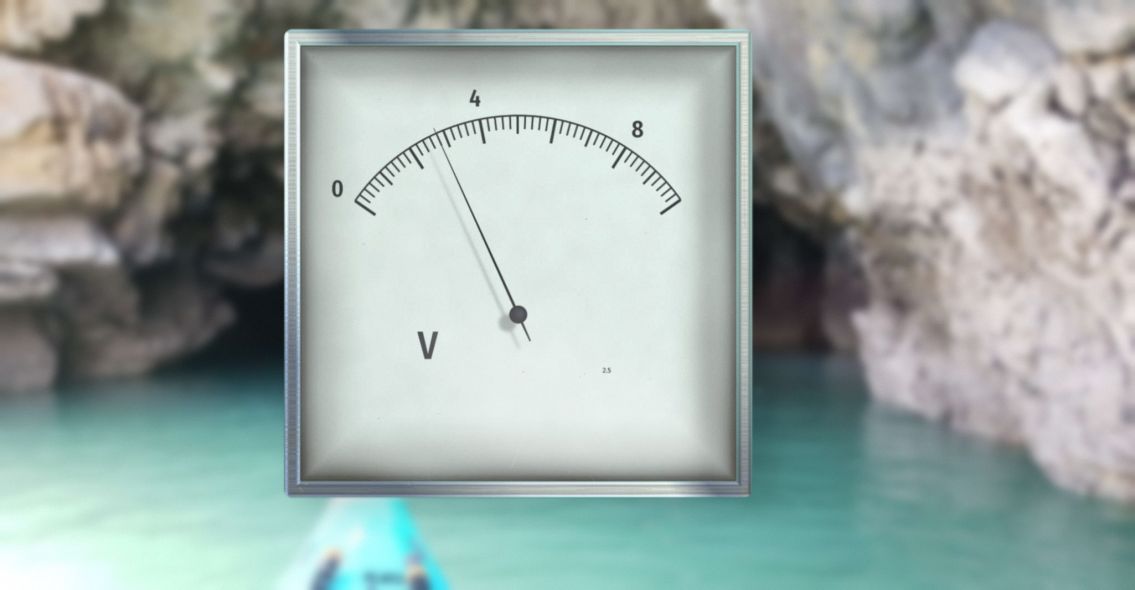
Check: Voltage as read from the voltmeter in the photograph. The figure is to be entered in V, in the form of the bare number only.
2.8
